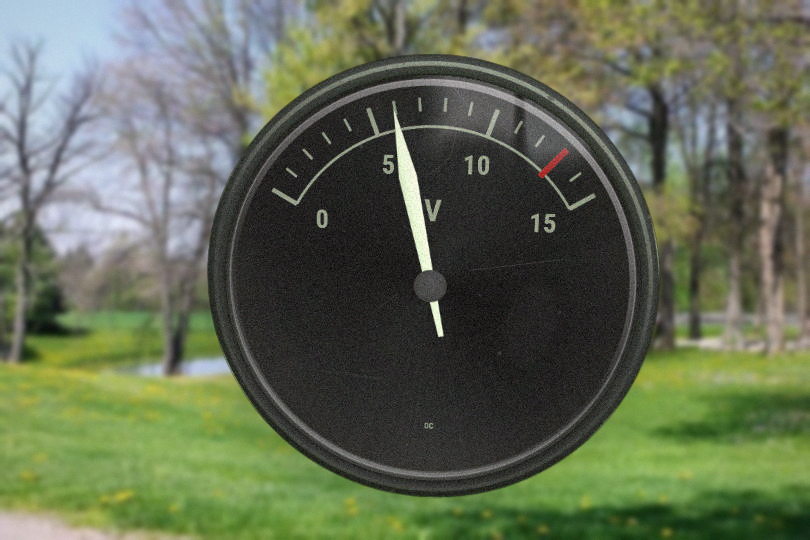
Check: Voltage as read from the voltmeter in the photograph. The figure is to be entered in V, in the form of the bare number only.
6
